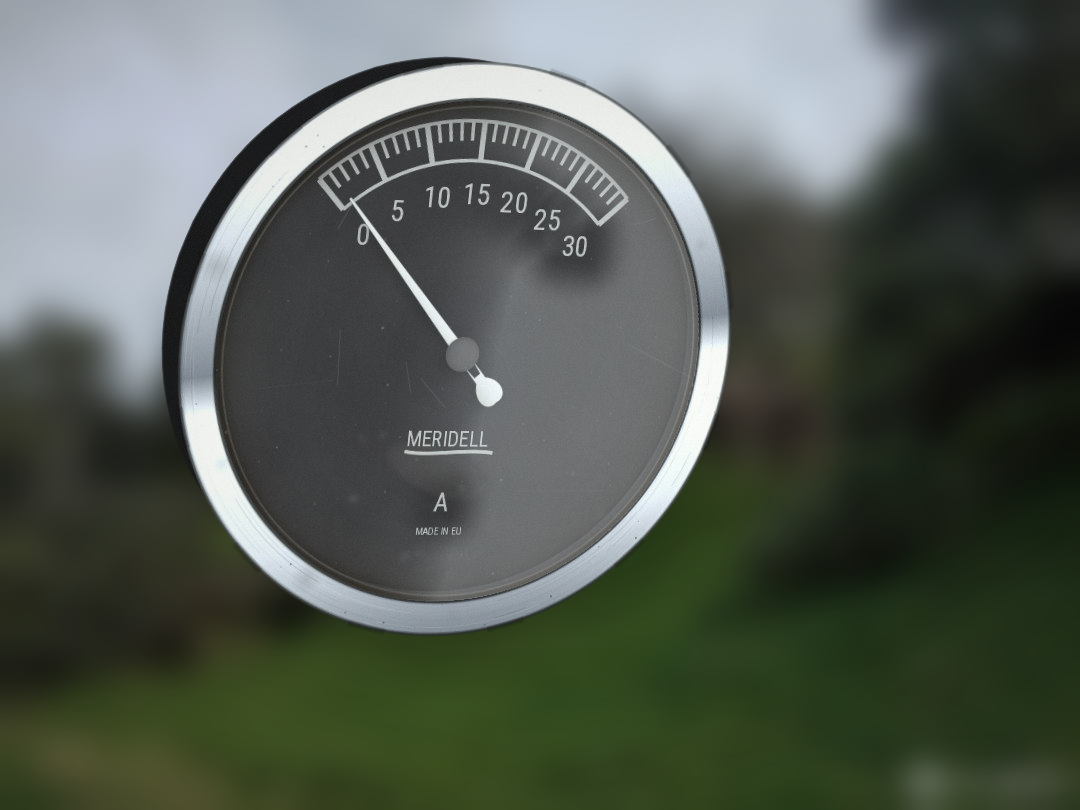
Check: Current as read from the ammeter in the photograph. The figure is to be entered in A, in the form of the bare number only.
1
